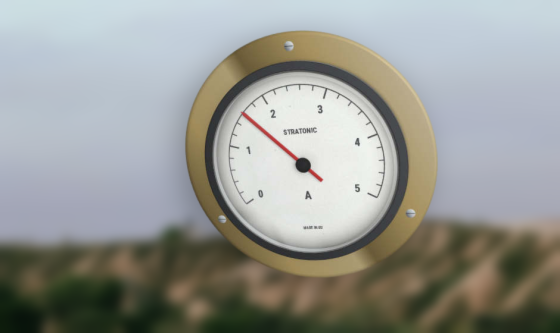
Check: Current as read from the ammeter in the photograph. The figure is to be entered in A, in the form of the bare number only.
1.6
